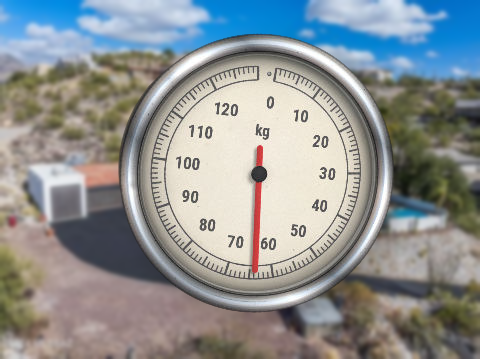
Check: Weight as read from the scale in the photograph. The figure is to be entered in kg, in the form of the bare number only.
64
